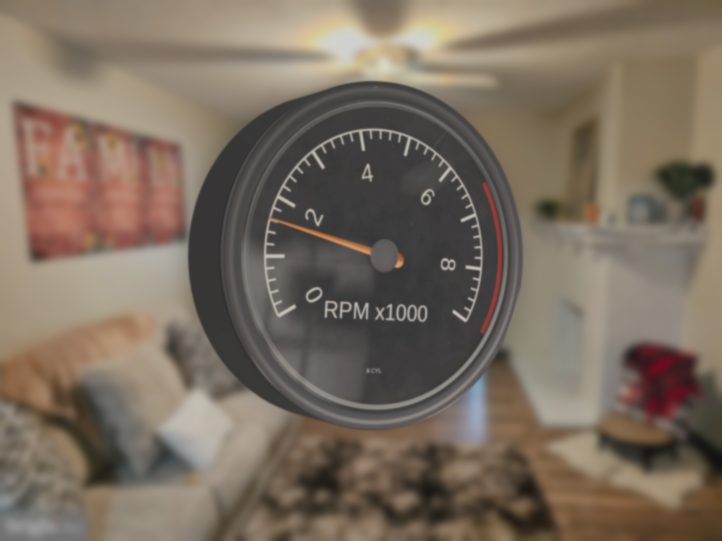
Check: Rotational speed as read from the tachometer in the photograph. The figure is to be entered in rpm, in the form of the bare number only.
1600
